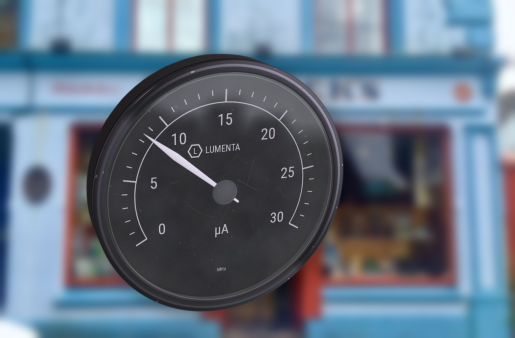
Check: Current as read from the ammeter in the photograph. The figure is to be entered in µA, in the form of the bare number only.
8.5
